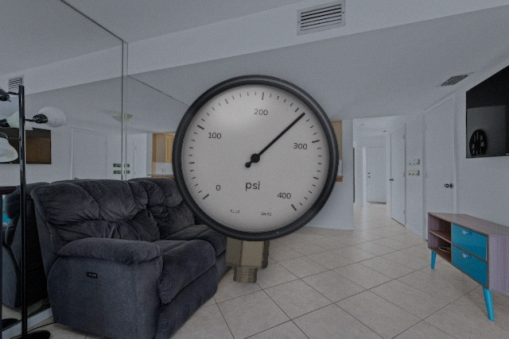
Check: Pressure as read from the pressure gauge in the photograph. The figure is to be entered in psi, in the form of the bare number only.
260
